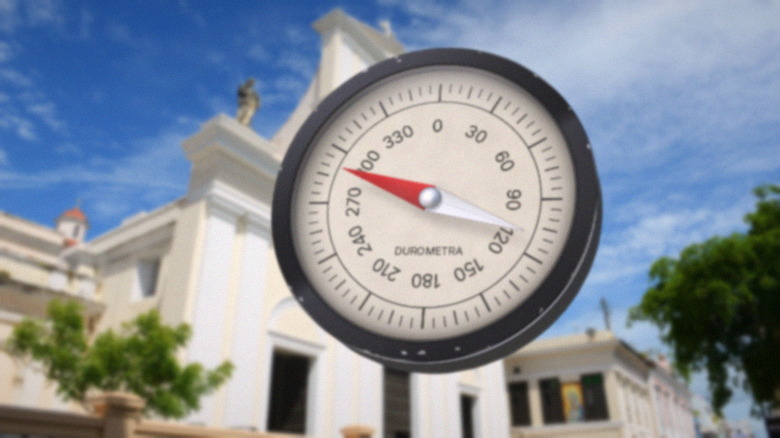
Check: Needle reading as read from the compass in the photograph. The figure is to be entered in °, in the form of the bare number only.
290
